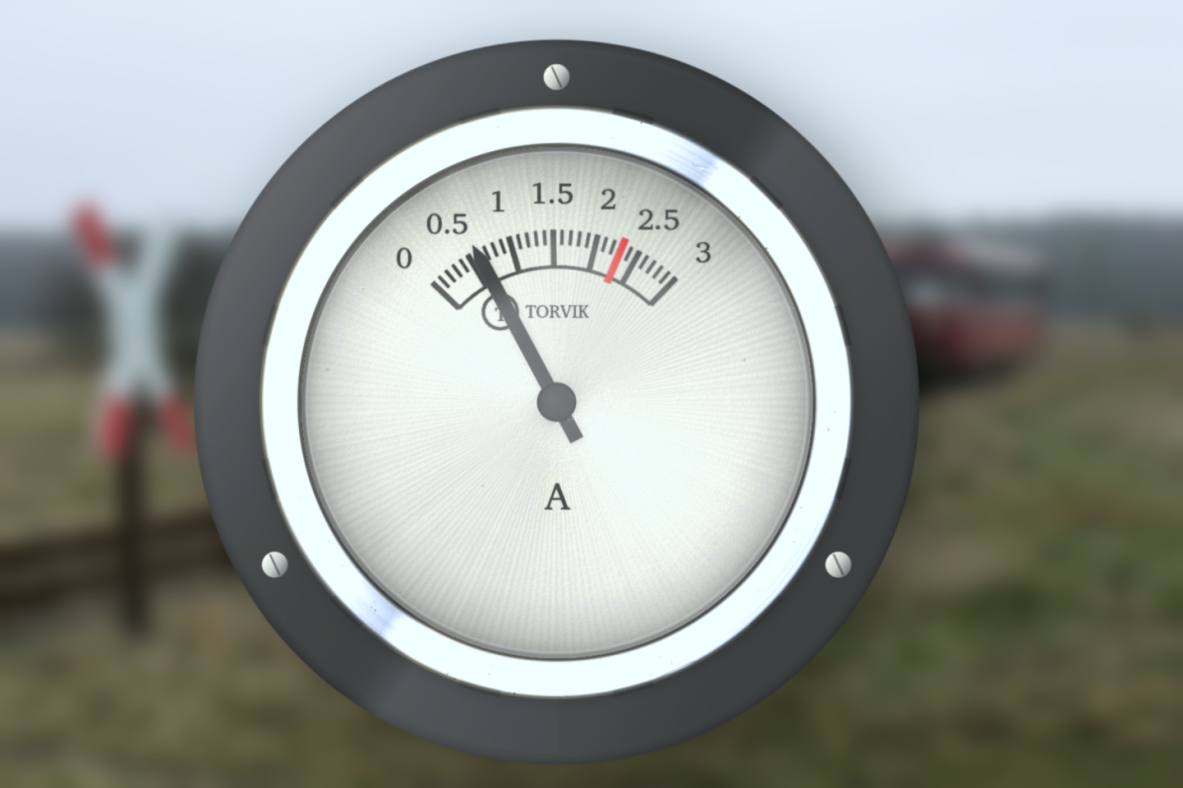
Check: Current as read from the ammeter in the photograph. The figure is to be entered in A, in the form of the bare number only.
0.6
